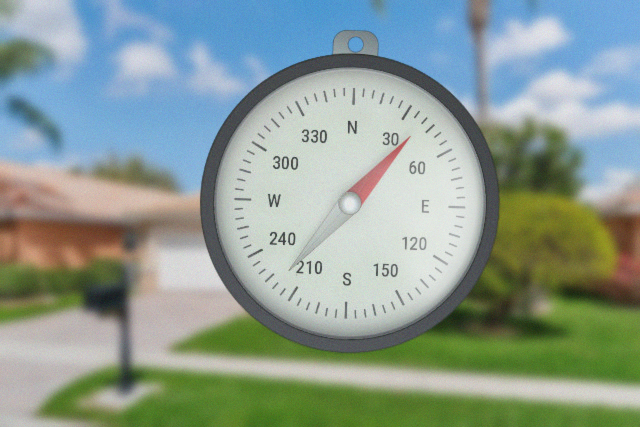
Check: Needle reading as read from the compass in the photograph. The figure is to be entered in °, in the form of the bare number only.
40
